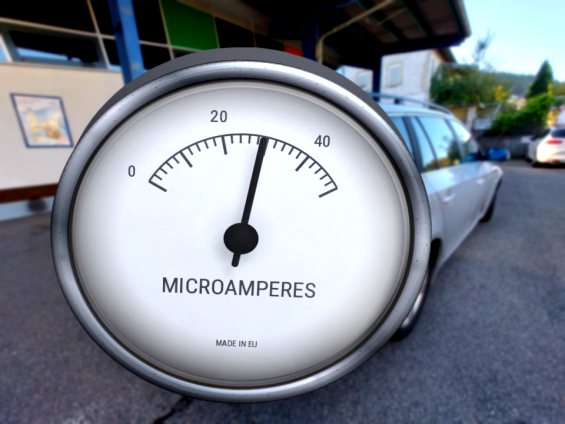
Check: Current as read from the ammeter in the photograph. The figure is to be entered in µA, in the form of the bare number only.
29
